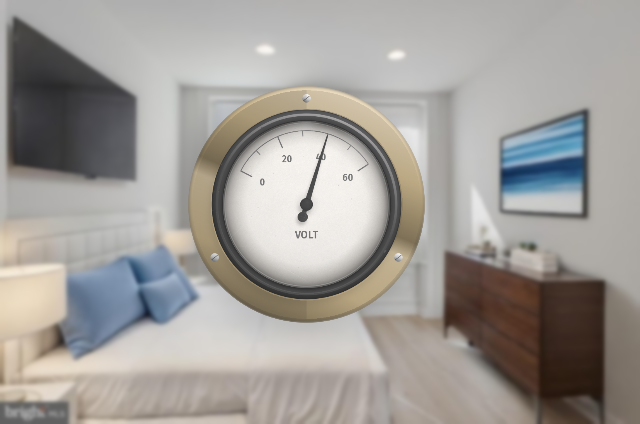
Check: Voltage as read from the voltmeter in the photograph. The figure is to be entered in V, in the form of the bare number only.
40
